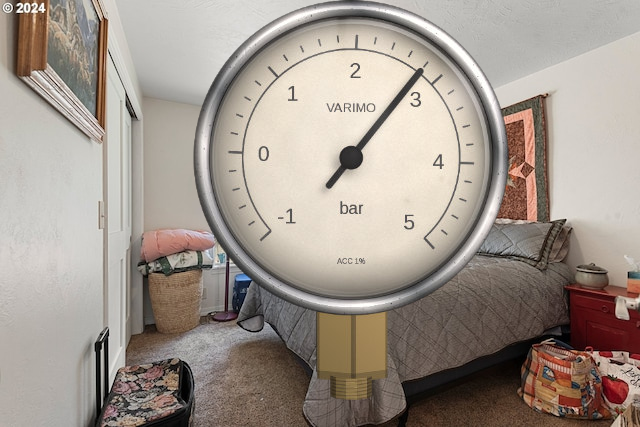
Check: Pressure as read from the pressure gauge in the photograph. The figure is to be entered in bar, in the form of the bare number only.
2.8
